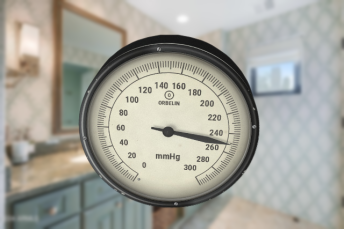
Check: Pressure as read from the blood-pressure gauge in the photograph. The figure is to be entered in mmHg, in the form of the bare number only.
250
